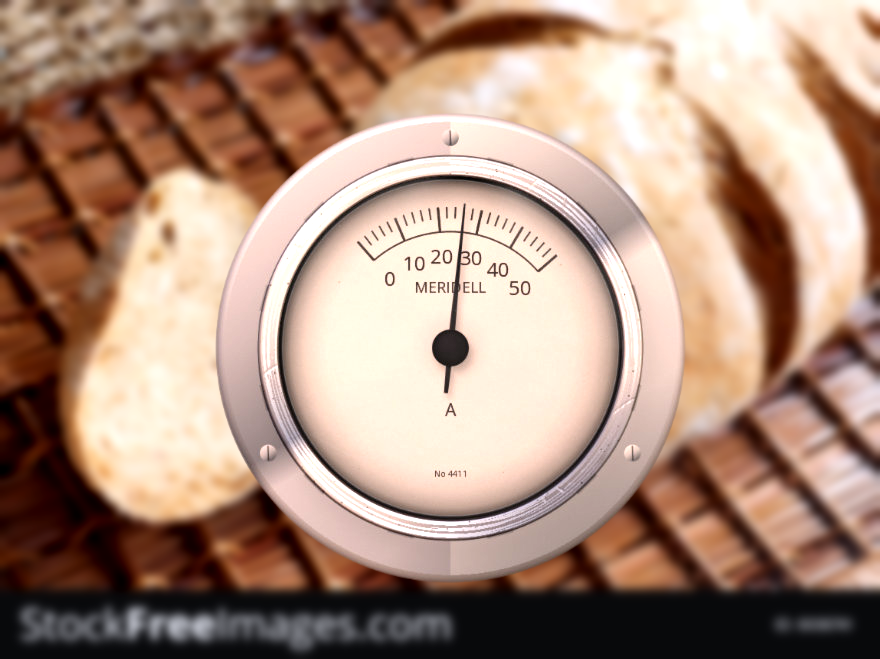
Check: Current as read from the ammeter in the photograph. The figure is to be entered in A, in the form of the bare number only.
26
